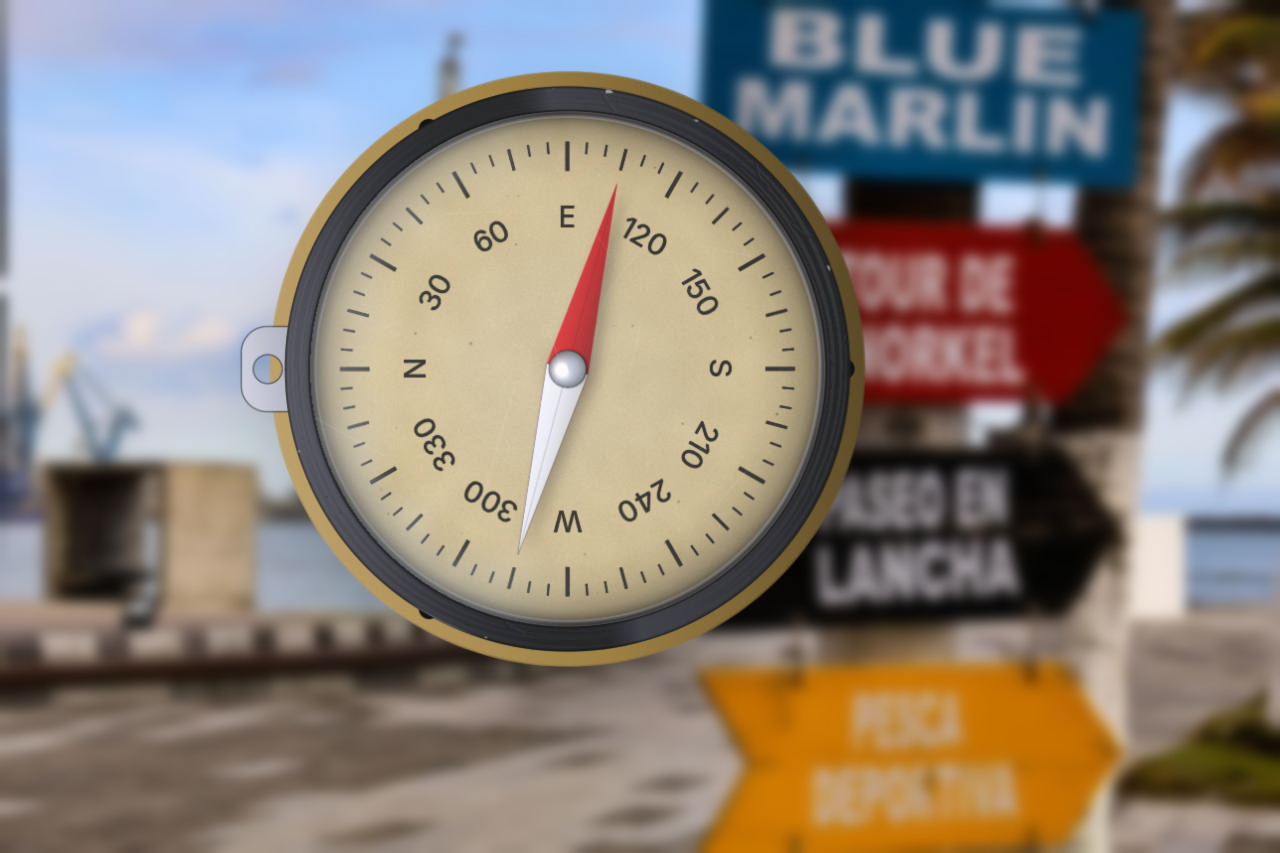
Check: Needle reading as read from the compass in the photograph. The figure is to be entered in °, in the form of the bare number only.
105
